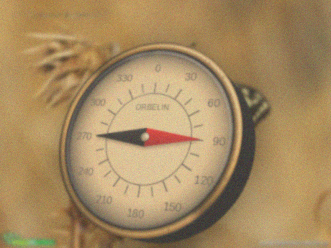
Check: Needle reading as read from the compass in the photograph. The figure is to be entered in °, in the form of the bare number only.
90
